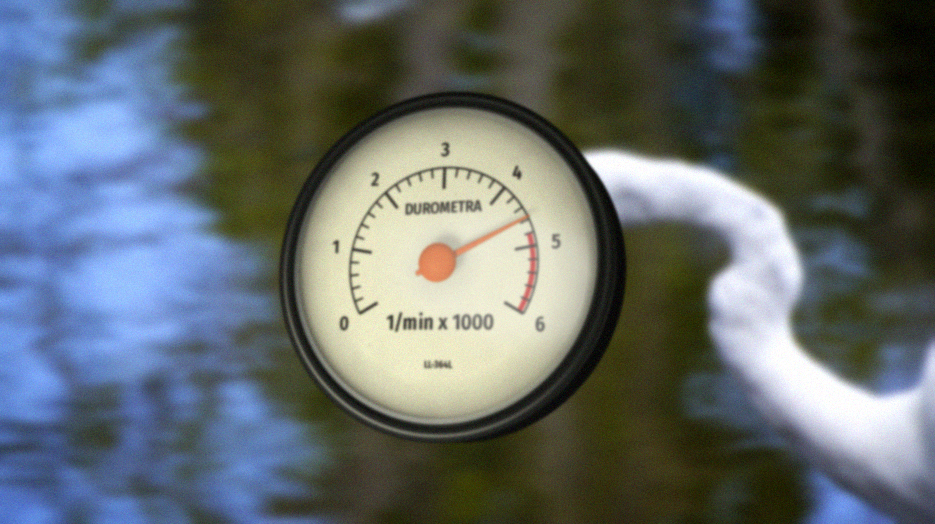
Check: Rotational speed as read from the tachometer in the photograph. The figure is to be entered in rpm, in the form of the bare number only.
4600
